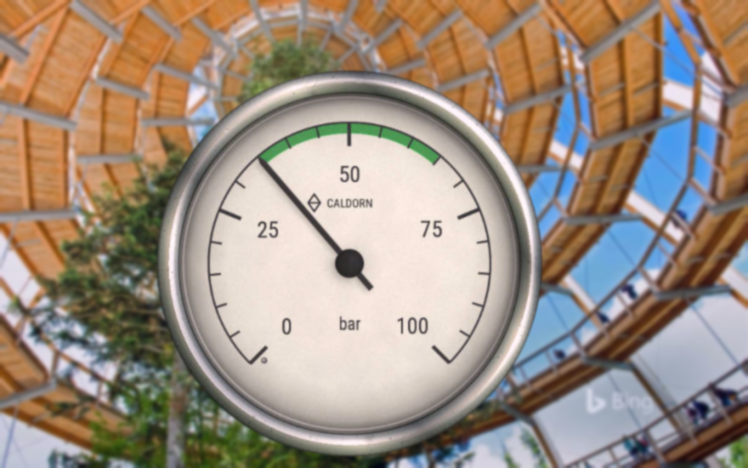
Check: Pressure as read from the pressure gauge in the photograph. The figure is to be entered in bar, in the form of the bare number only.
35
